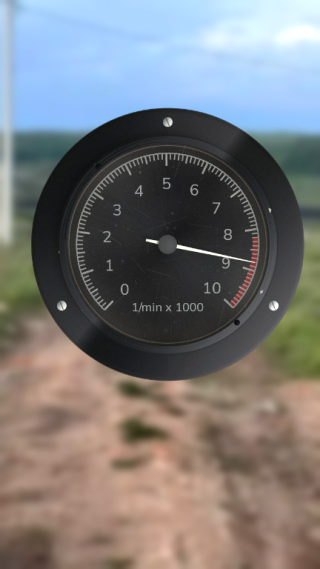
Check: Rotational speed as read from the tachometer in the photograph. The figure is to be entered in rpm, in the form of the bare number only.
8800
